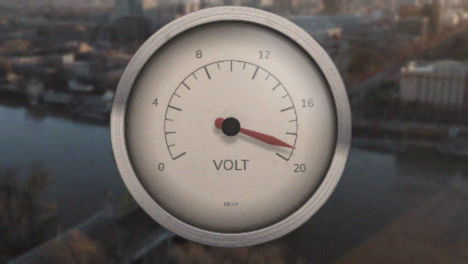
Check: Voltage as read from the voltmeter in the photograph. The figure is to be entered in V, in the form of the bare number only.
19
